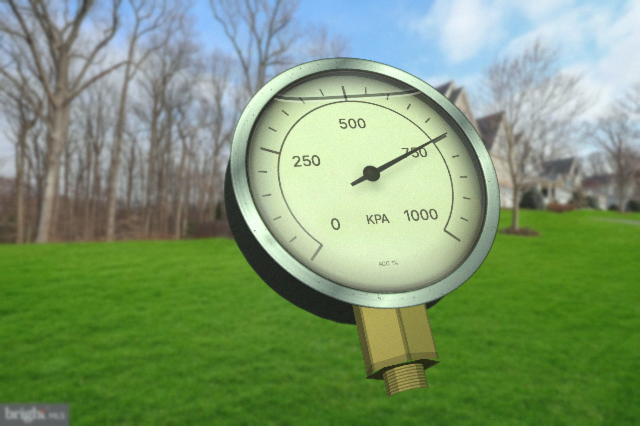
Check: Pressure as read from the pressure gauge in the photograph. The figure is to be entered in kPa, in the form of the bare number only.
750
